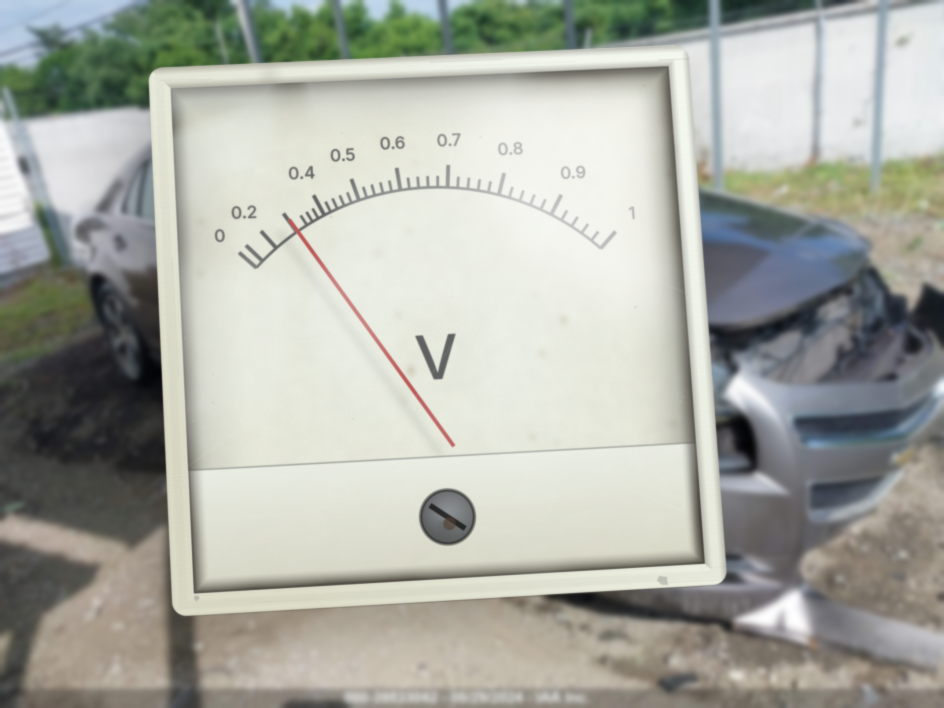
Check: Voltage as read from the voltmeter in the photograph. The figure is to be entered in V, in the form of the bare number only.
0.3
